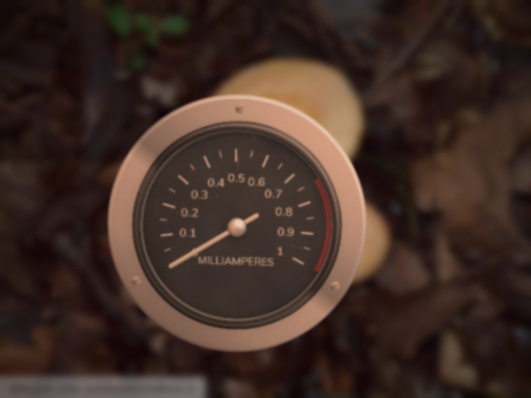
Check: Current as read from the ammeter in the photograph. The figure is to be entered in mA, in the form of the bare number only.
0
